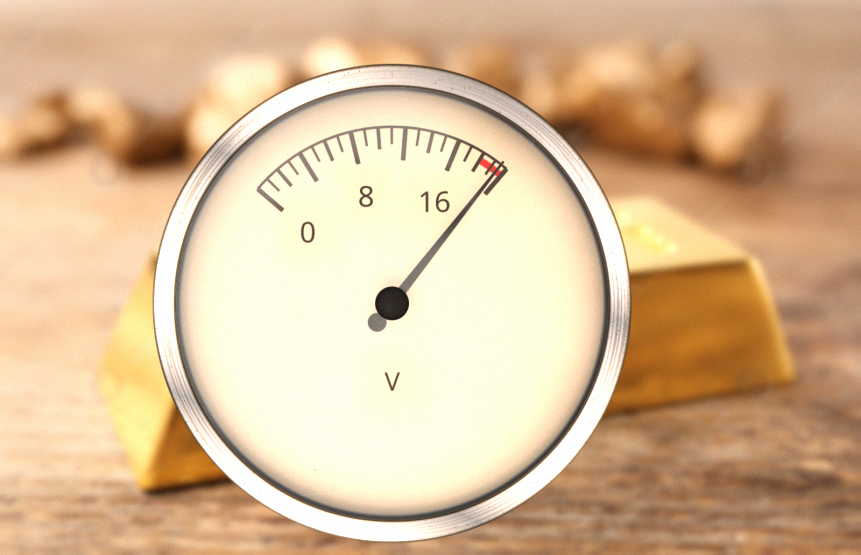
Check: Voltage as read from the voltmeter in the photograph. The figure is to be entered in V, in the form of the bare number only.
19.5
